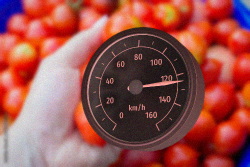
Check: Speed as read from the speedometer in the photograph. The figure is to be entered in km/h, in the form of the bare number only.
125
